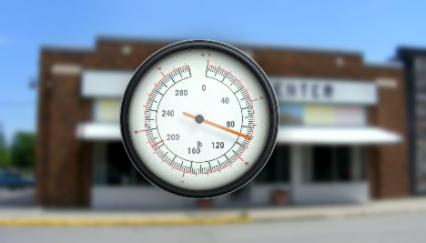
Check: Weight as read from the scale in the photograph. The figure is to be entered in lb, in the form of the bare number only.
90
